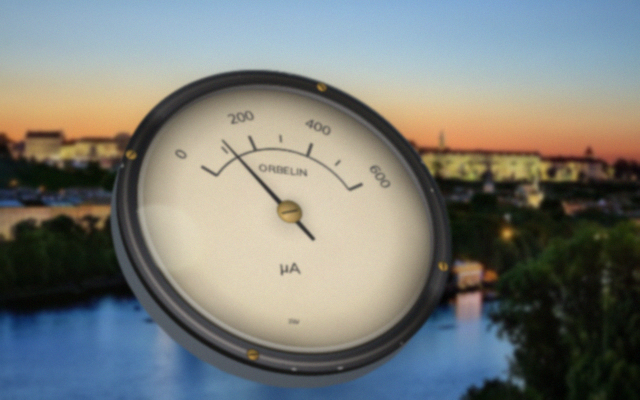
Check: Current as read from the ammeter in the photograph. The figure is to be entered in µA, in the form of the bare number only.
100
